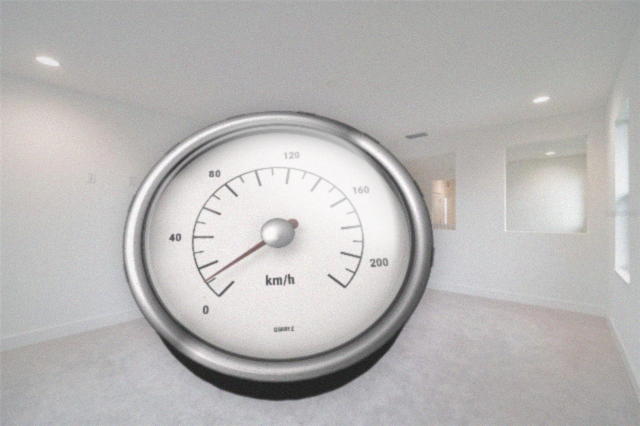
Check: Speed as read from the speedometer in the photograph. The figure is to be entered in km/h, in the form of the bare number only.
10
